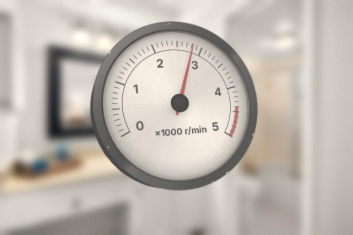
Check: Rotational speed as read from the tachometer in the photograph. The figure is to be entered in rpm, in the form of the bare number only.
2800
